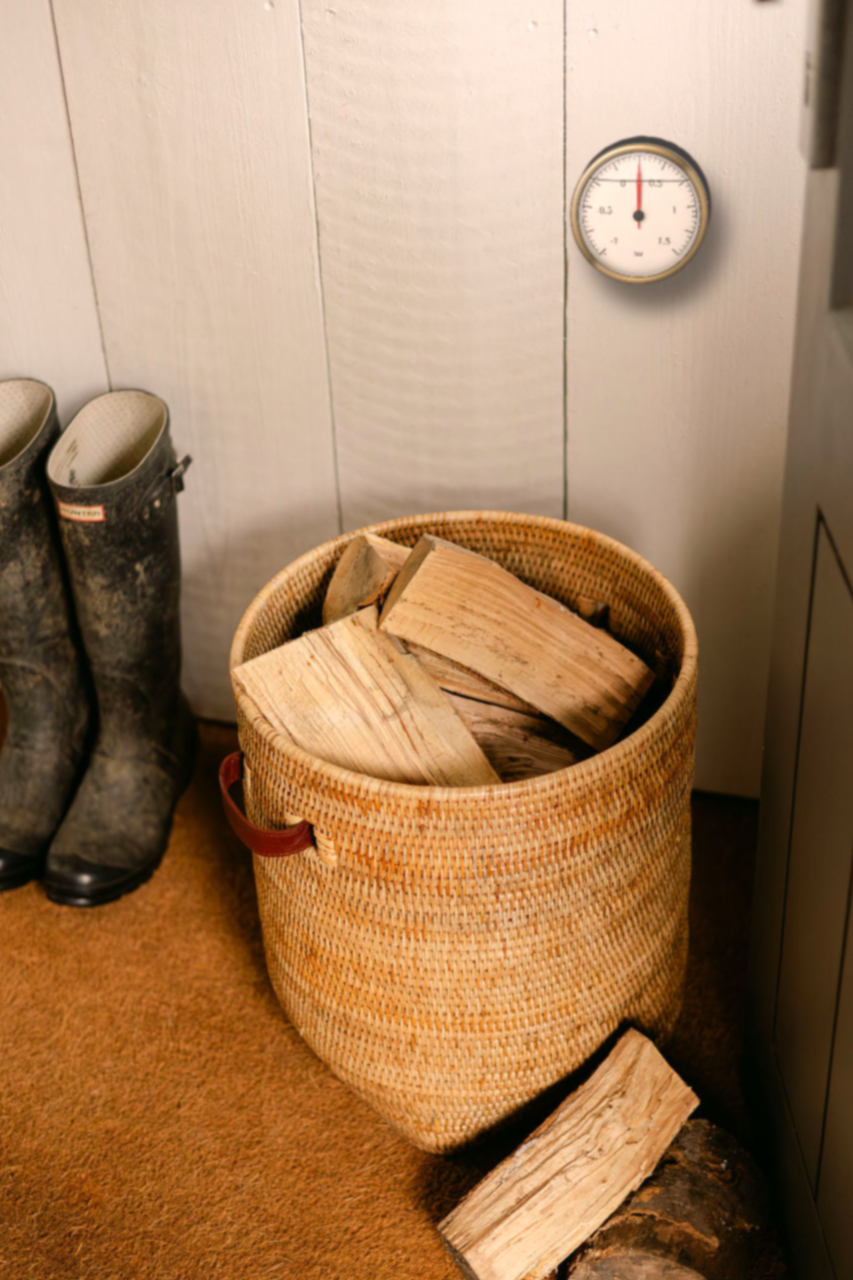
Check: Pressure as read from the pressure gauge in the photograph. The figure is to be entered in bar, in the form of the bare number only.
0.25
